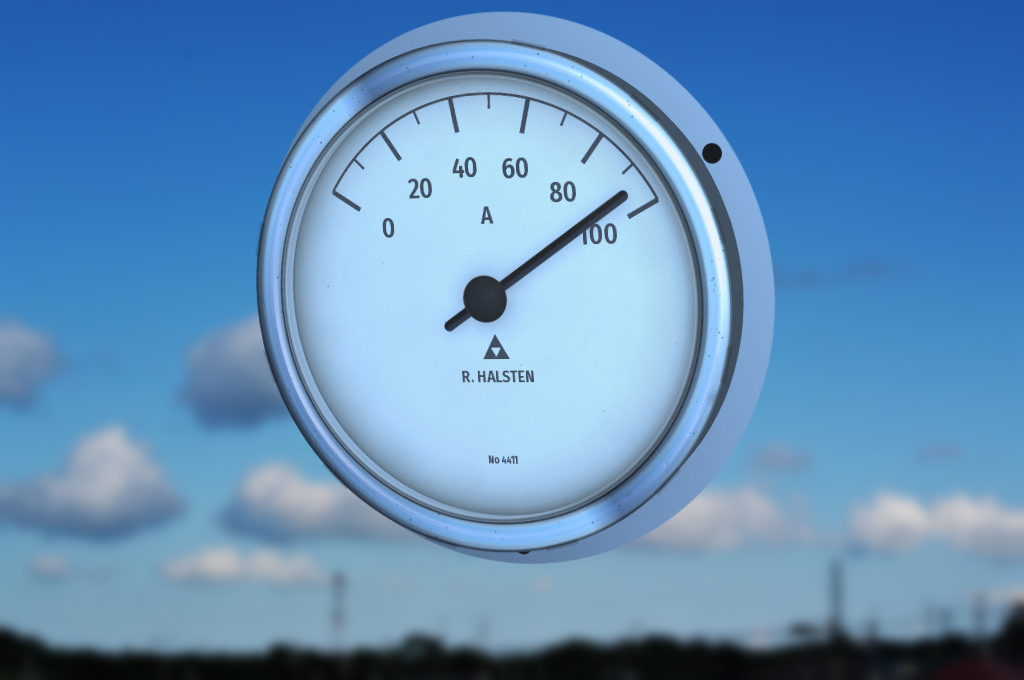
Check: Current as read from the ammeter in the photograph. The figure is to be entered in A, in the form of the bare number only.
95
